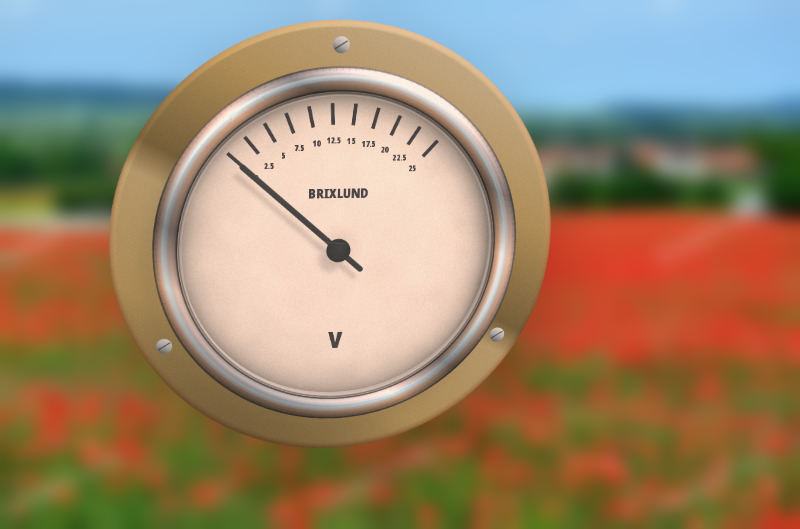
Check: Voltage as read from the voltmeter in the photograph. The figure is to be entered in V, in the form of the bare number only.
0
